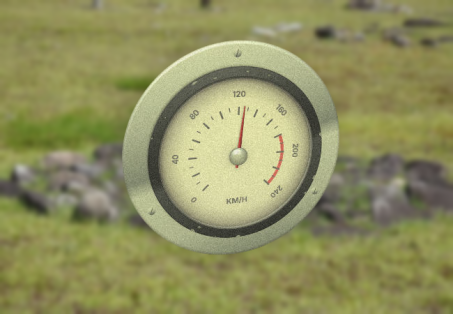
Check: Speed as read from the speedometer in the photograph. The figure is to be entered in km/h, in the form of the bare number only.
125
